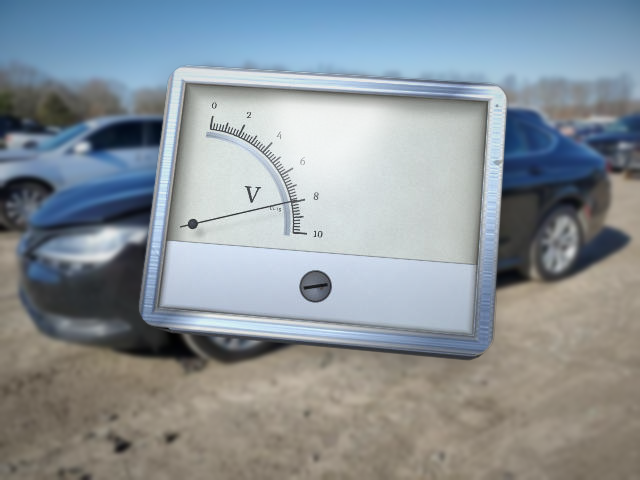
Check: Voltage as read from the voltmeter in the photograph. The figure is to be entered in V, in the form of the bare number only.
8
